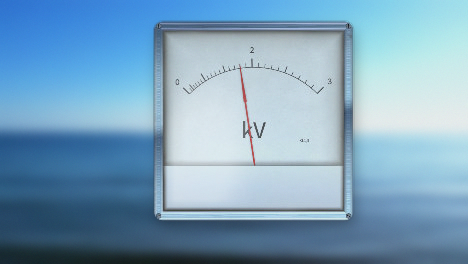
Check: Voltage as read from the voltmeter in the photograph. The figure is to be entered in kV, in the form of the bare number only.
1.8
